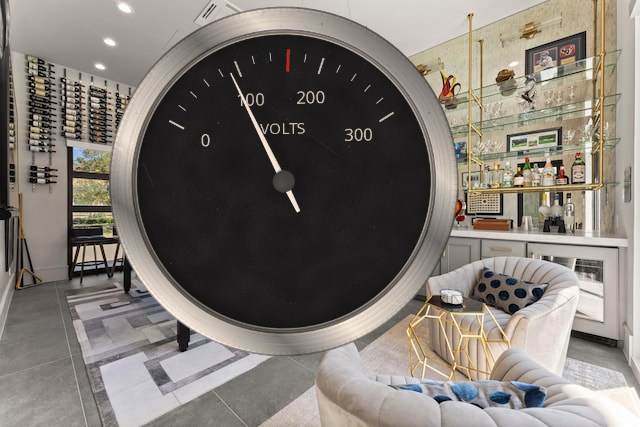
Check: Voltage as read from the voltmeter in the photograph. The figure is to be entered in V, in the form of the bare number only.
90
